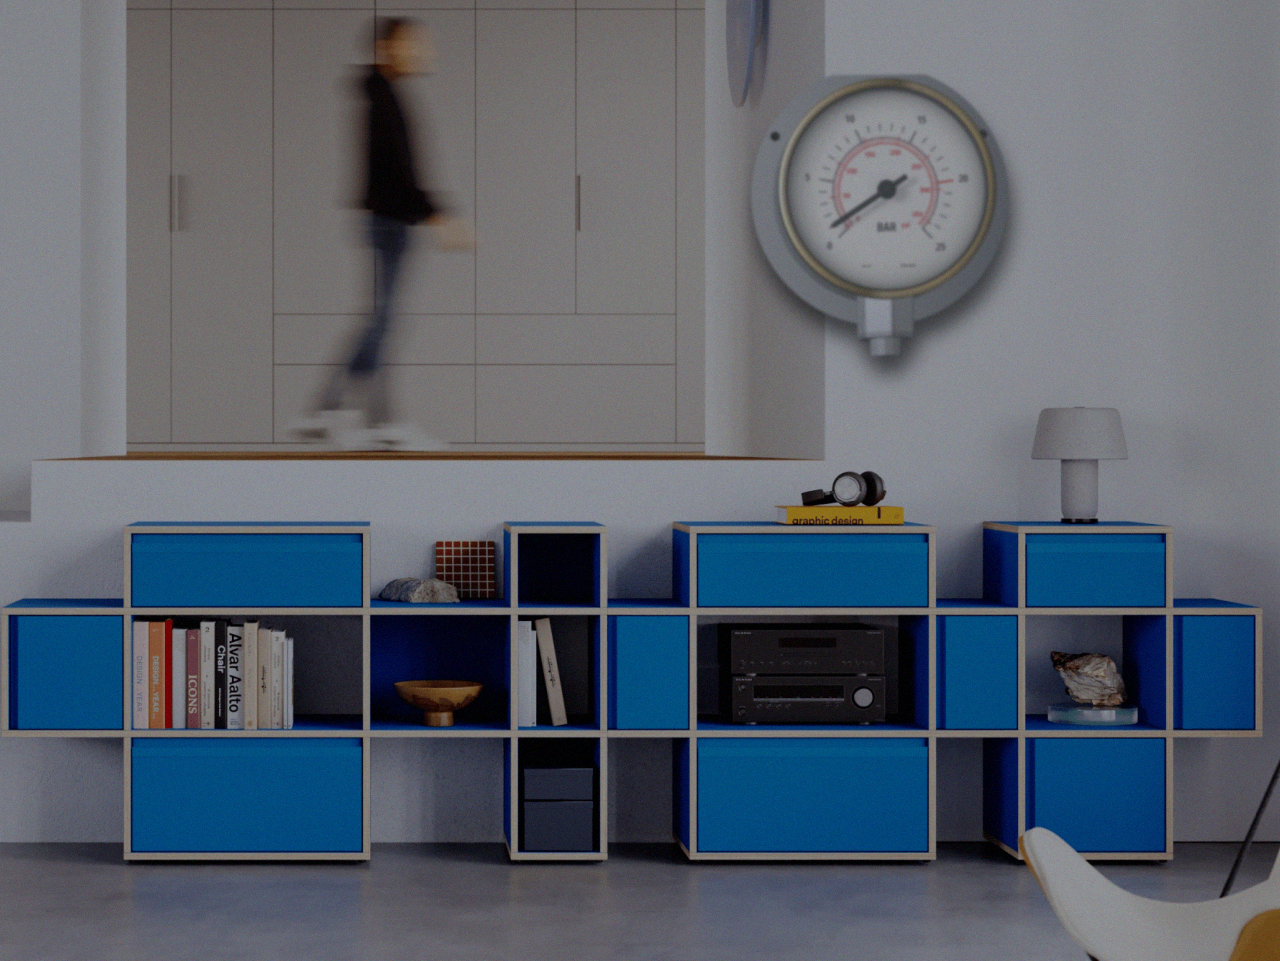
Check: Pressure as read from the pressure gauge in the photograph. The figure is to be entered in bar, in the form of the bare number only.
1
